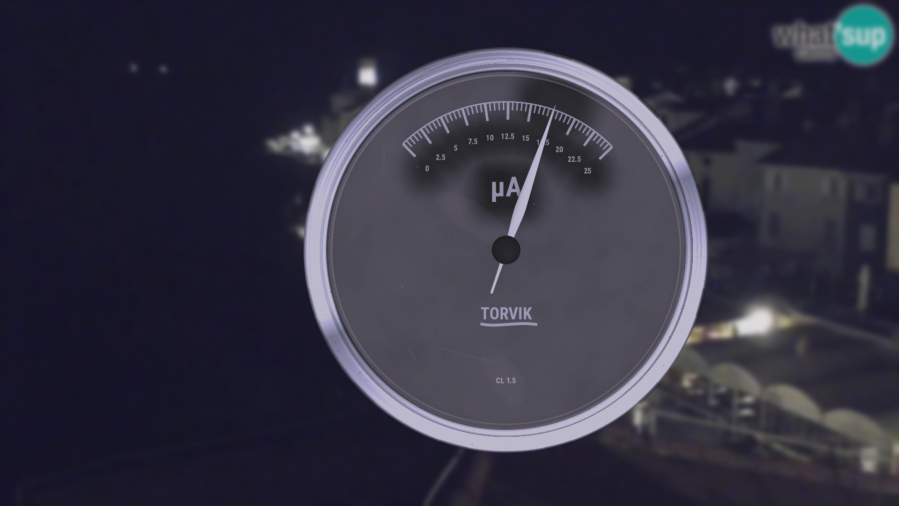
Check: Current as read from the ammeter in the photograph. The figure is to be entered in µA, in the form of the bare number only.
17.5
